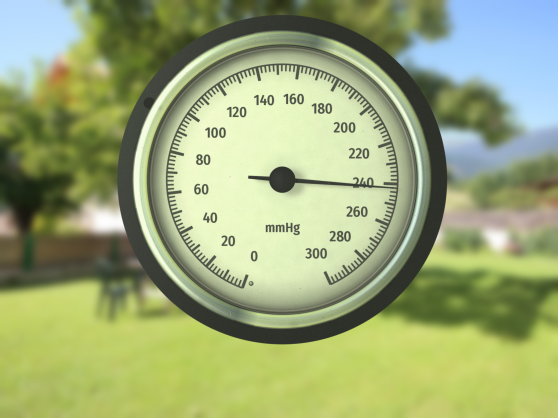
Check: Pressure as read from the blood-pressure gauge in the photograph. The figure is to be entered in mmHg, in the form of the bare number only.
242
